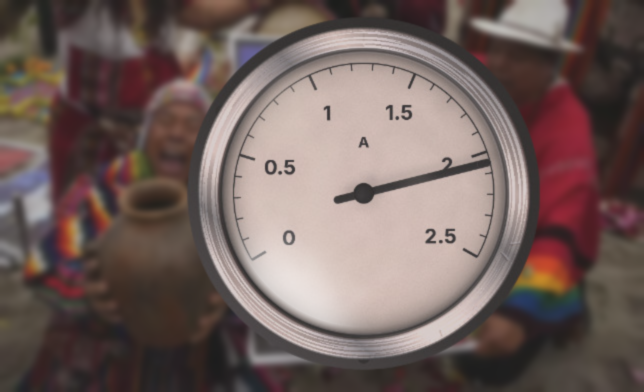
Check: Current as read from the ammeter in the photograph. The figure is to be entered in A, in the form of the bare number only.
2.05
